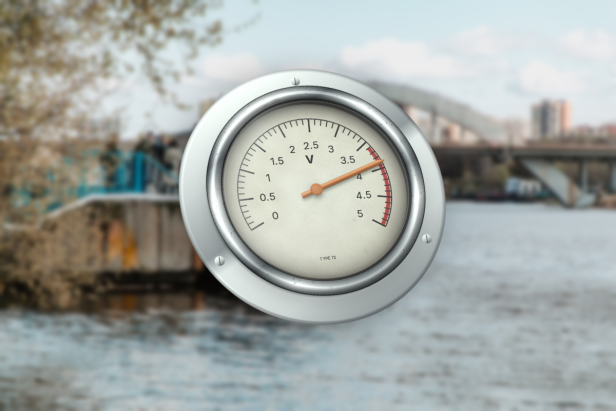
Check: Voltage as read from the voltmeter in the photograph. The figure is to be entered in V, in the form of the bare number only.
3.9
